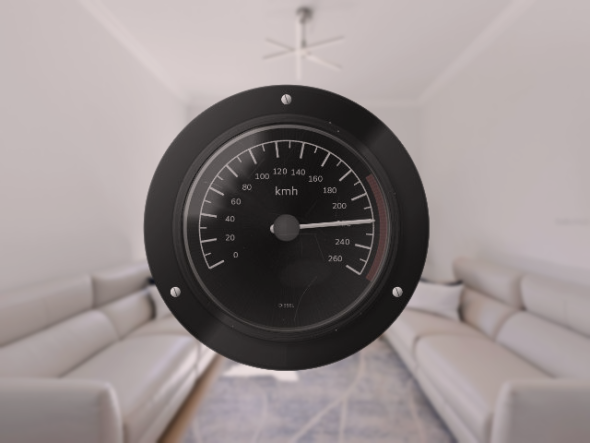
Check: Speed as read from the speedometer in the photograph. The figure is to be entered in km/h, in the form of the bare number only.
220
